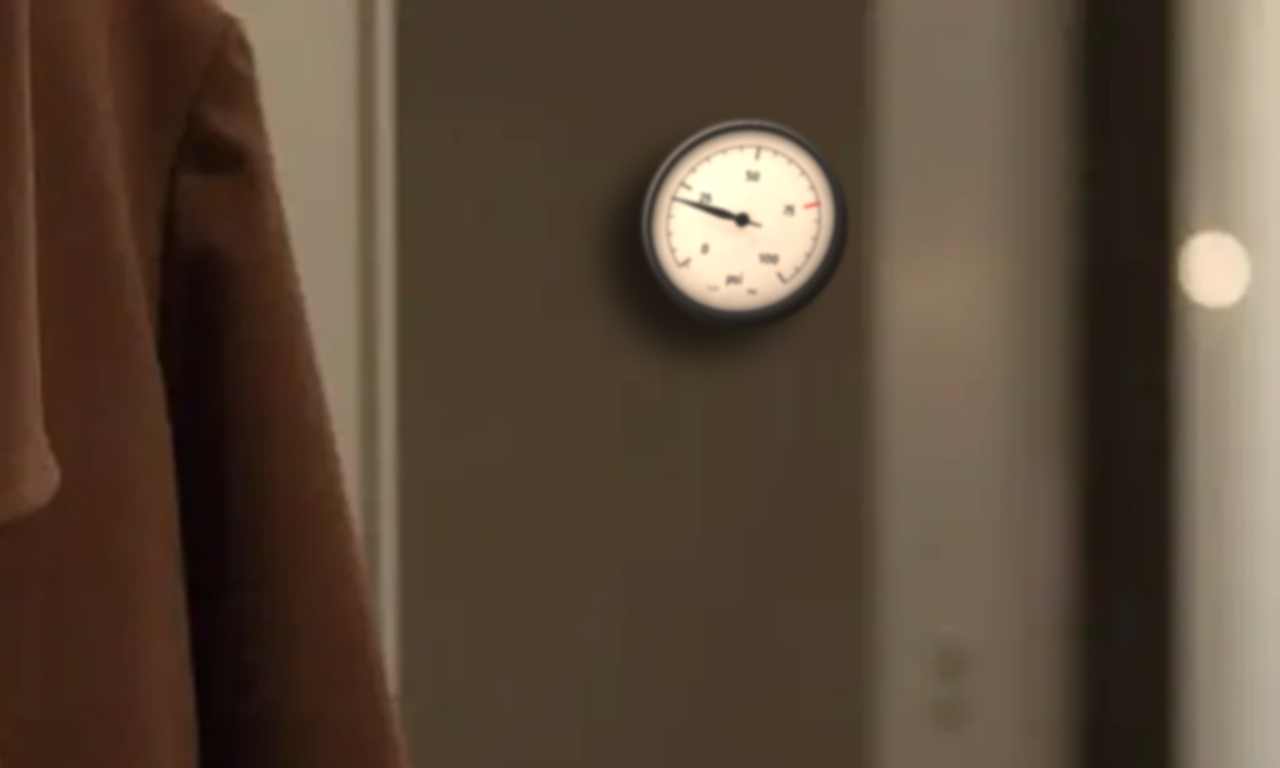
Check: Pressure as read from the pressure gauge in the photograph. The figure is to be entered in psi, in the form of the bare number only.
20
